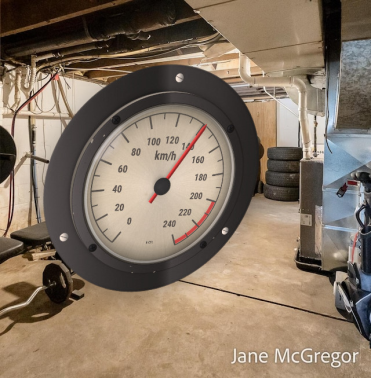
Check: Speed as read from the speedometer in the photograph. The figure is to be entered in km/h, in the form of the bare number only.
140
